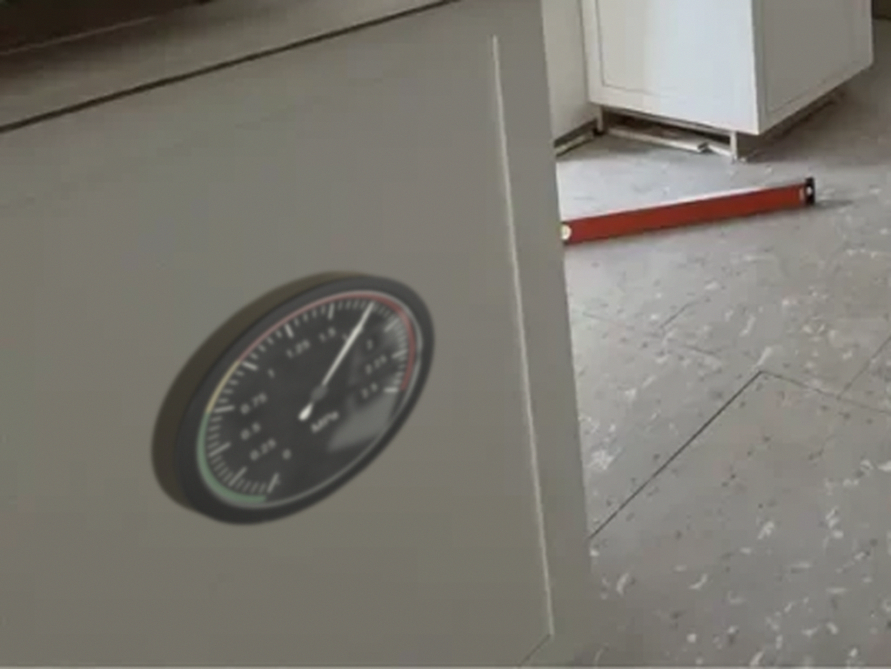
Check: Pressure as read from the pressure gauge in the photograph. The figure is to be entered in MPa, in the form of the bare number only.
1.75
